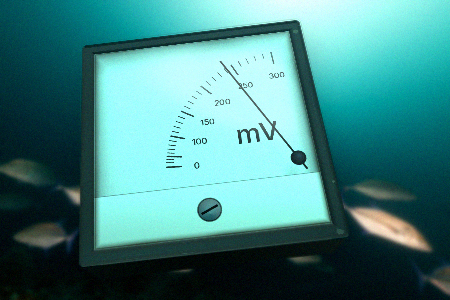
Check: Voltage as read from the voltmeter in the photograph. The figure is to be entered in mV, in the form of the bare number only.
240
